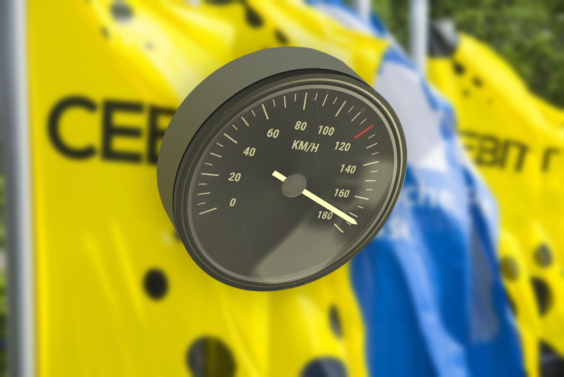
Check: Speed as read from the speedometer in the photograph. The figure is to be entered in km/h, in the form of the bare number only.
172.5
